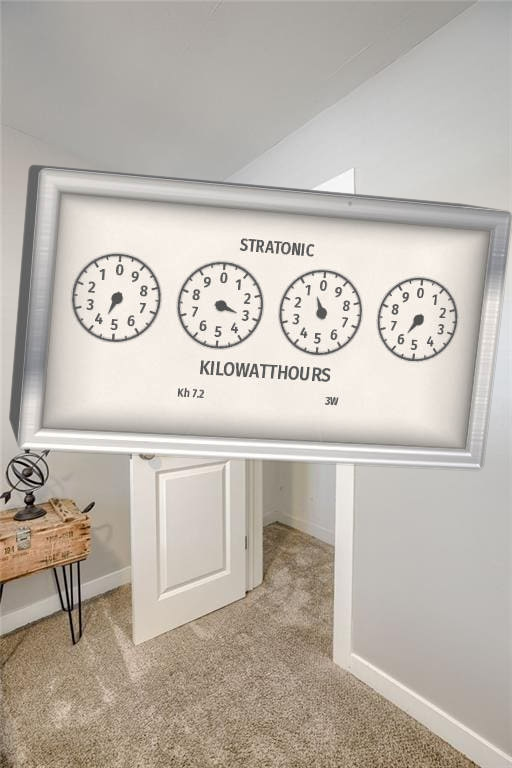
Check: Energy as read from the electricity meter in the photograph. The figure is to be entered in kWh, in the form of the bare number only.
4306
